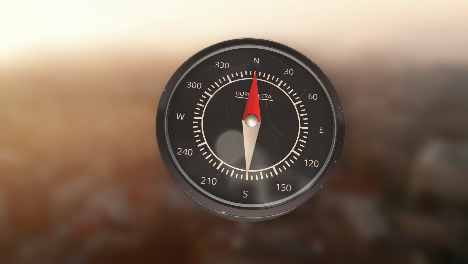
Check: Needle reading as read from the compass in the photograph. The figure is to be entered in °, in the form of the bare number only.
0
